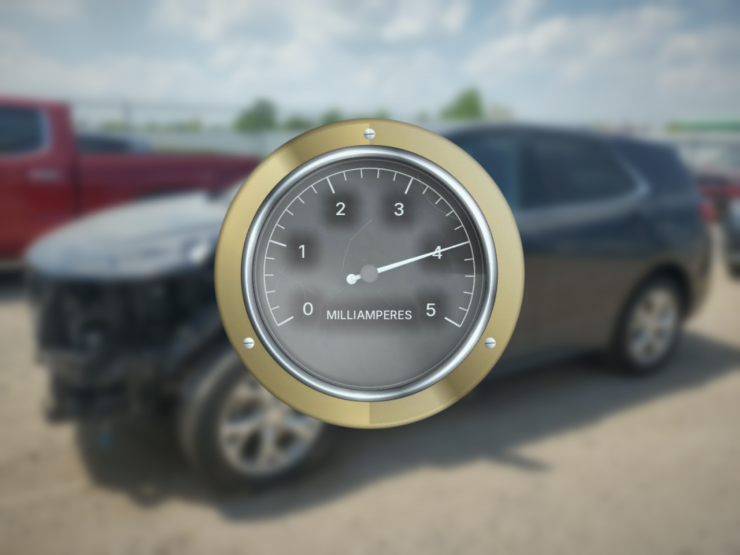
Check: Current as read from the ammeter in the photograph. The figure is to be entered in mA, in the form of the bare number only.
4
